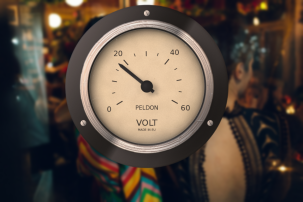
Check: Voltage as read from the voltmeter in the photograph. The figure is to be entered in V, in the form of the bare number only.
17.5
